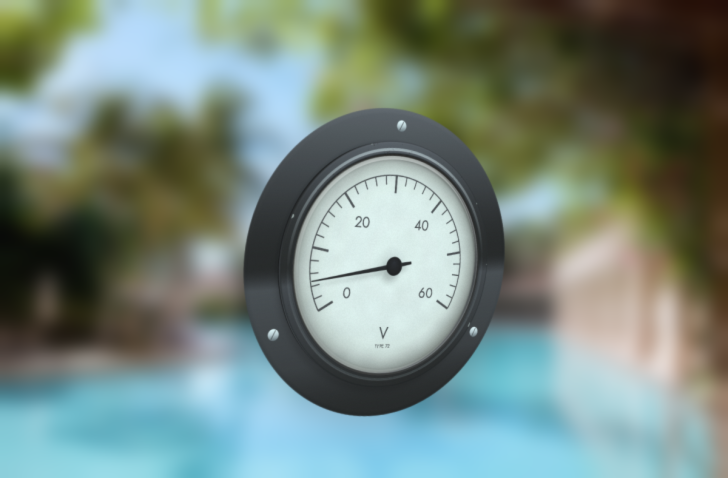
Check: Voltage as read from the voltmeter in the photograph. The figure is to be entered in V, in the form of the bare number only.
5
